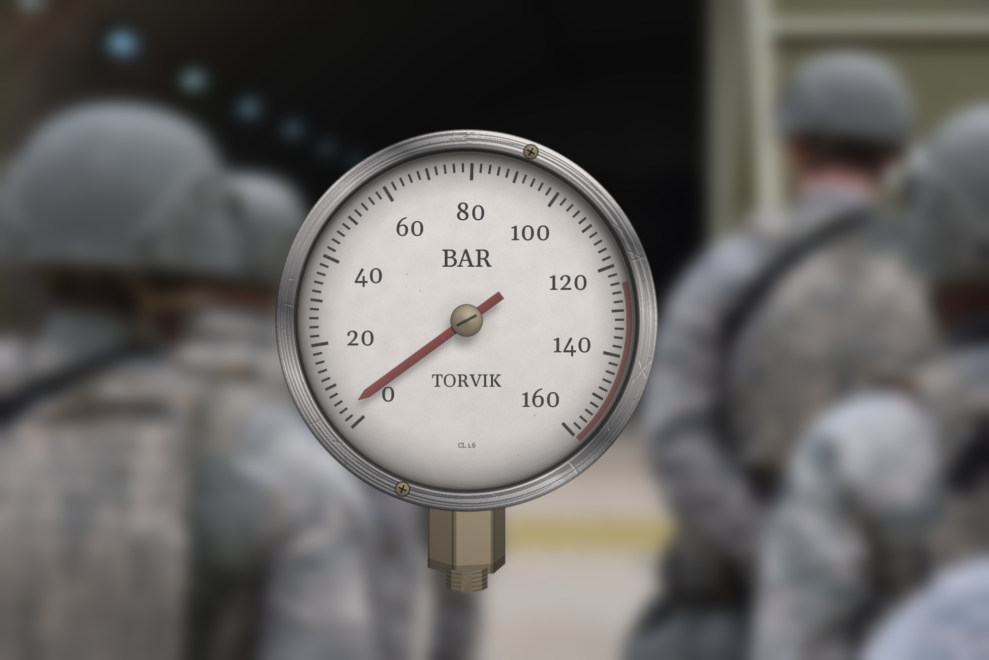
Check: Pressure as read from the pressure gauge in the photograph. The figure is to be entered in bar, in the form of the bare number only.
4
